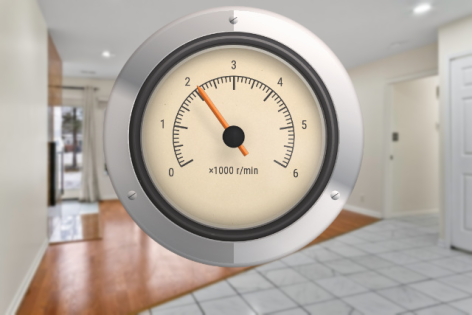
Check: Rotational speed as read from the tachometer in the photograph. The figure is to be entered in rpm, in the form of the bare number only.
2100
